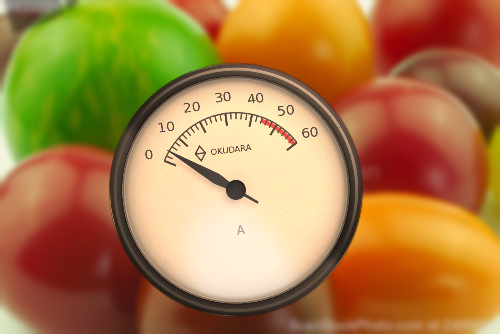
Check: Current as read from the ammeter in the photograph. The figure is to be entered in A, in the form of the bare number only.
4
